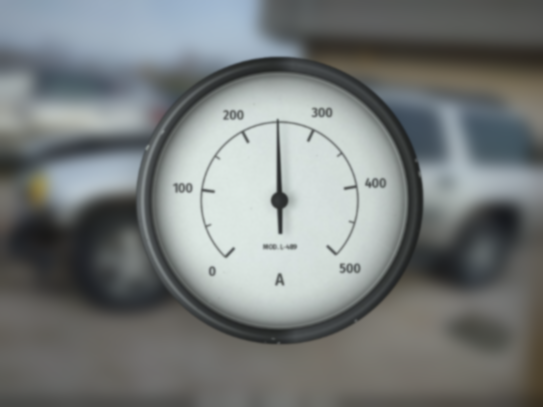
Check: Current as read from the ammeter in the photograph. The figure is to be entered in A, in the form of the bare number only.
250
